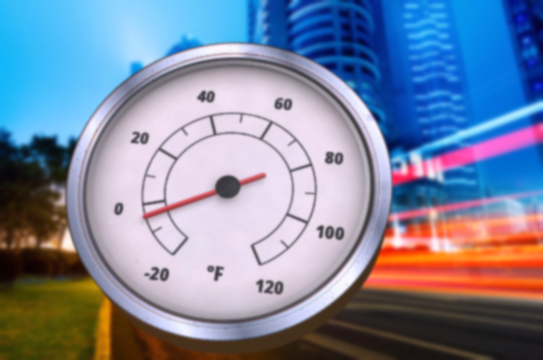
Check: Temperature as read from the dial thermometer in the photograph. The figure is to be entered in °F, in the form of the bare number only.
-5
